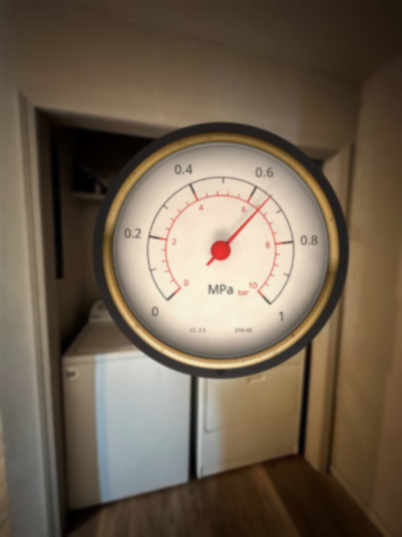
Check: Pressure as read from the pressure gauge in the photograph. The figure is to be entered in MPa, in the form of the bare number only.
0.65
